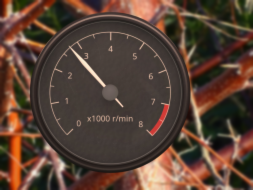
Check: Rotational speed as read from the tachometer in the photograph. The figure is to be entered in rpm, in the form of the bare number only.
2750
